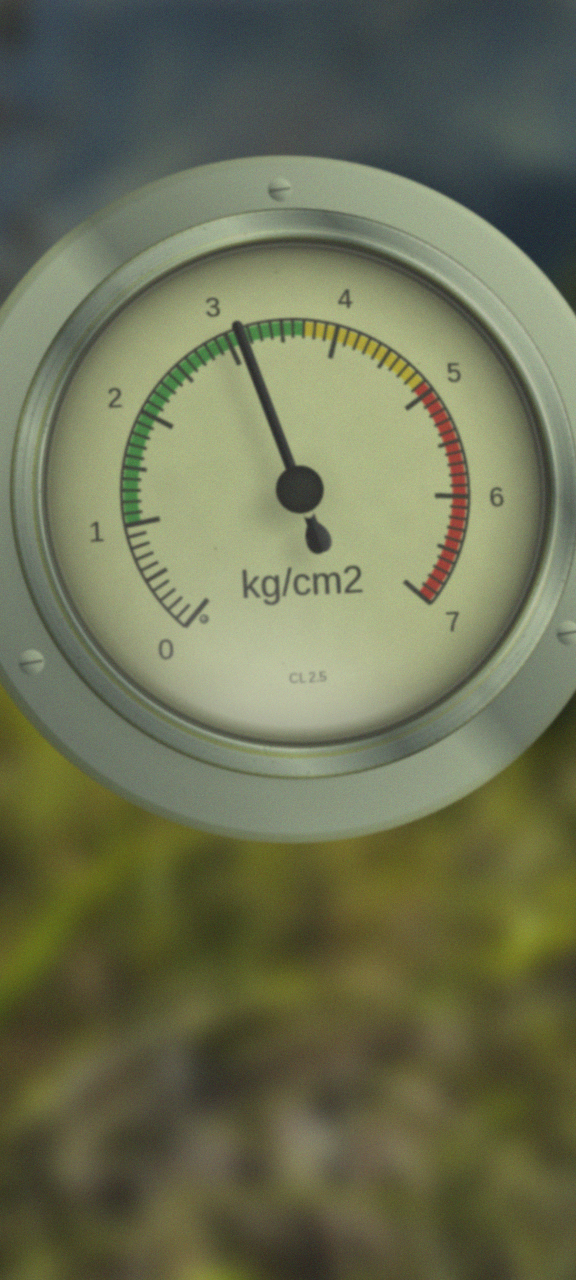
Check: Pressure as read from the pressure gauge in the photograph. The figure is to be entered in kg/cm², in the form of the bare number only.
3.1
